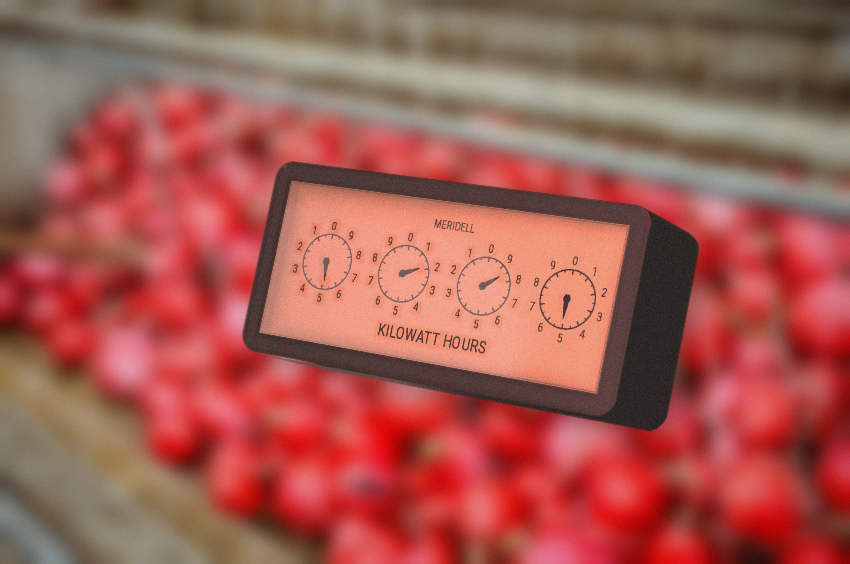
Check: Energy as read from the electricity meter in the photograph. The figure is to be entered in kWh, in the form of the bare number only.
5185
